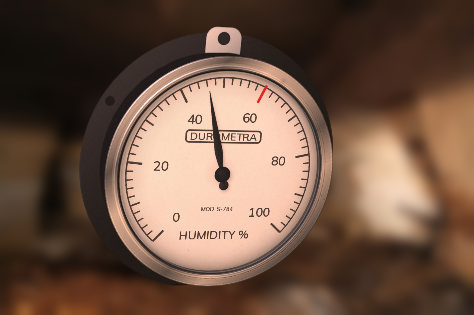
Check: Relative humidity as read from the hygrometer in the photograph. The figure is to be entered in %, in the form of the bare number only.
46
